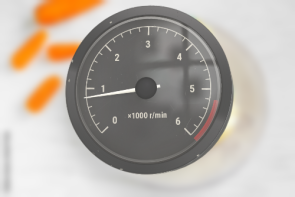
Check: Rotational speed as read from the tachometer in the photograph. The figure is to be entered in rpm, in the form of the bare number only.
800
